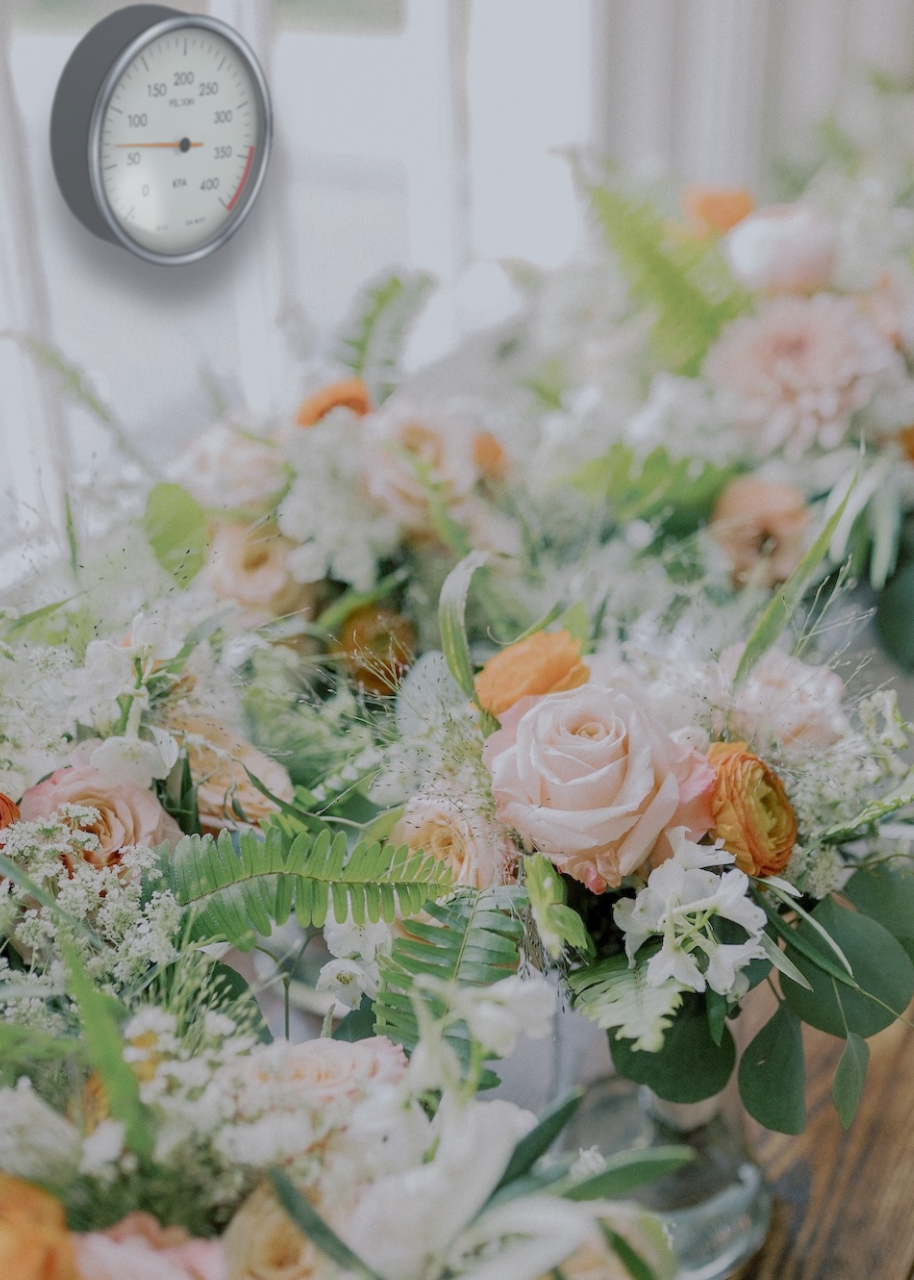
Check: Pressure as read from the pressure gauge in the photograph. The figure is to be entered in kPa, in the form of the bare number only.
70
